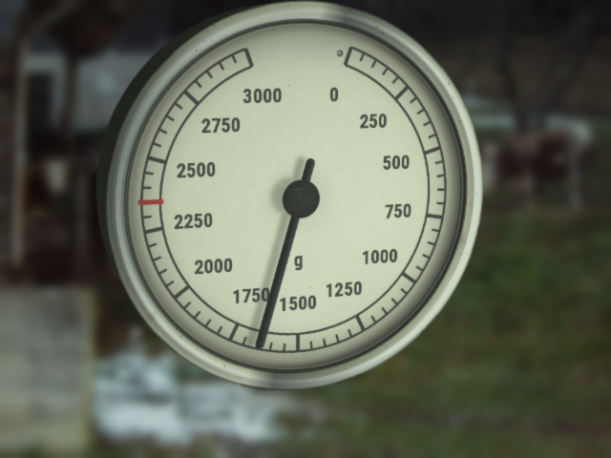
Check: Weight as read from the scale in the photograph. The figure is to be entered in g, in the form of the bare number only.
1650
